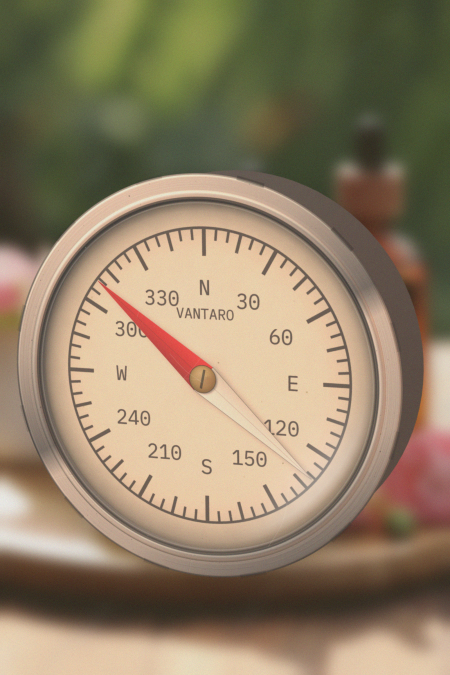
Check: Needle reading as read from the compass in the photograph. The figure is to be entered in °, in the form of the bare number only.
310
